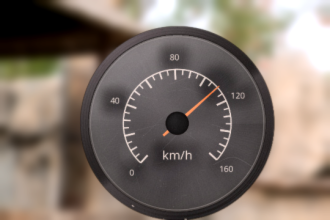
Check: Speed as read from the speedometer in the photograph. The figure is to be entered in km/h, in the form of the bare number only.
110
